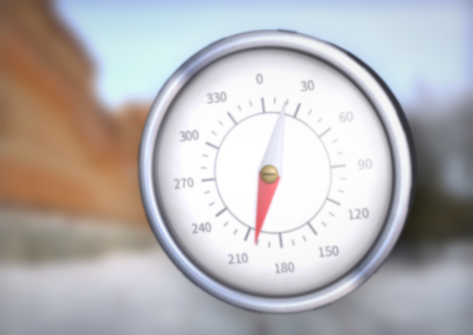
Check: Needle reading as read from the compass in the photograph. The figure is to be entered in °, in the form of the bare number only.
200
